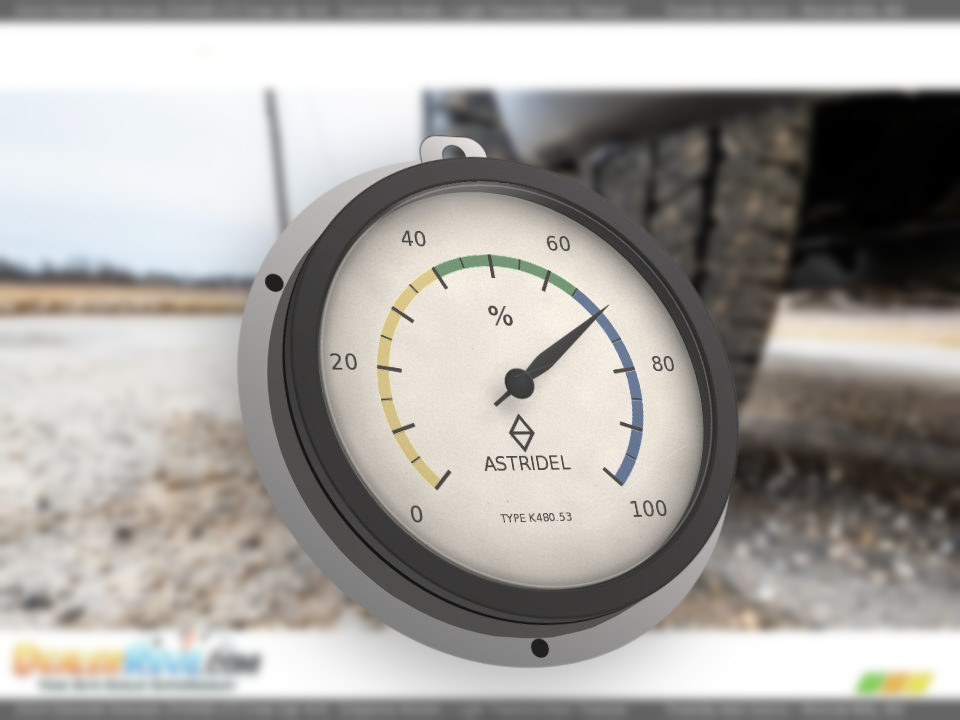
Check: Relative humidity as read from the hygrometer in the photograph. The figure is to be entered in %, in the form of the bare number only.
70
